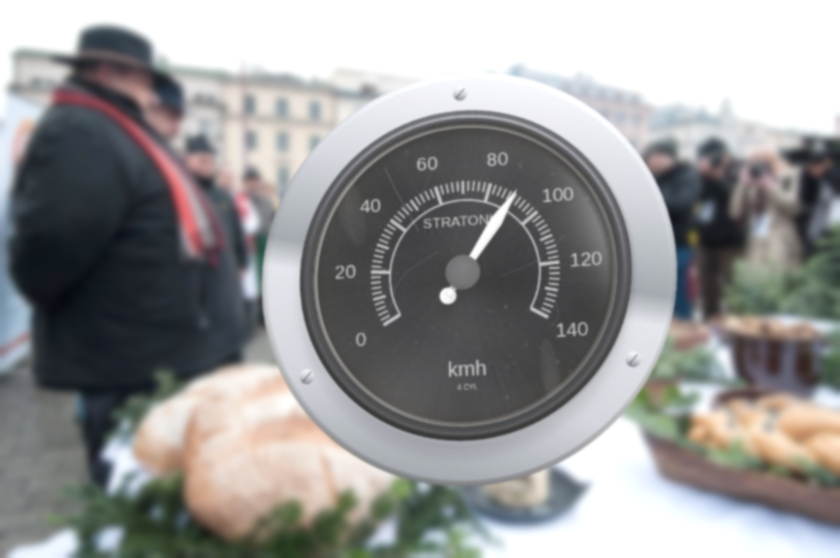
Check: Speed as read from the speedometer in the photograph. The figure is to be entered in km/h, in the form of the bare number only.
90
